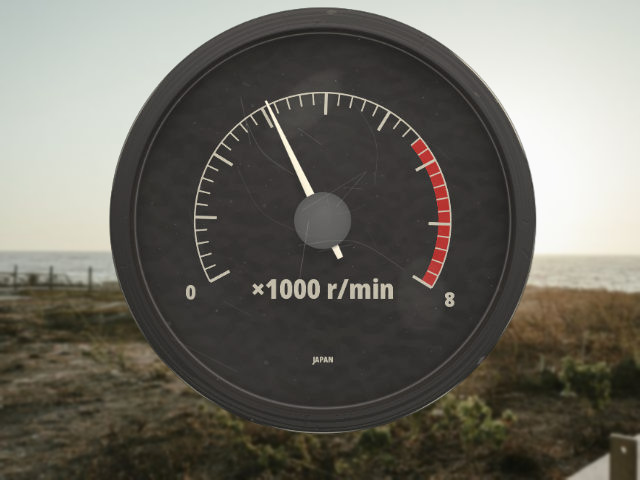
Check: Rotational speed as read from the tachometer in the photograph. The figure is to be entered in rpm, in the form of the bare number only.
3100
